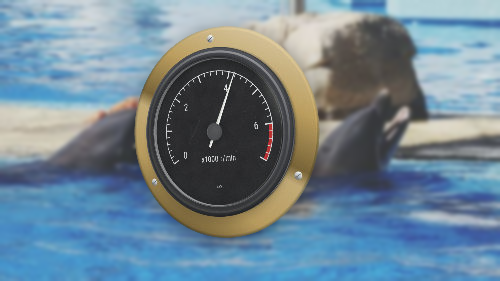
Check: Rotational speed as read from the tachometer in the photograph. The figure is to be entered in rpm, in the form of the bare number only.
4200
